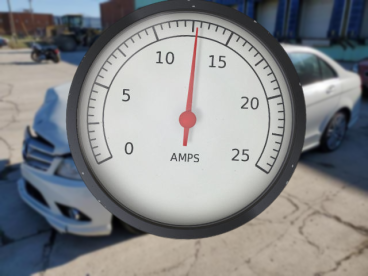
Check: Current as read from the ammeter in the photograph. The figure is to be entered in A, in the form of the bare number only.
12.75
